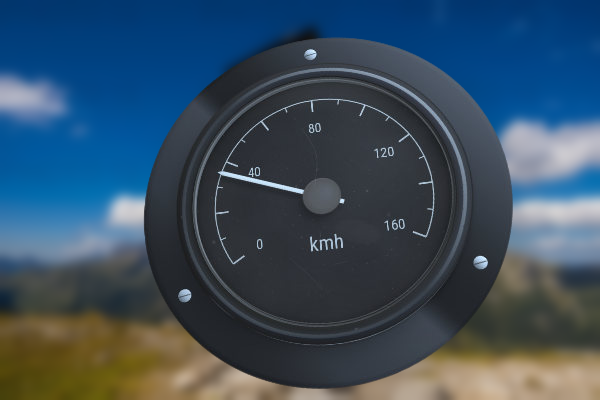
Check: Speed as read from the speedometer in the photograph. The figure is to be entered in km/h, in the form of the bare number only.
35
